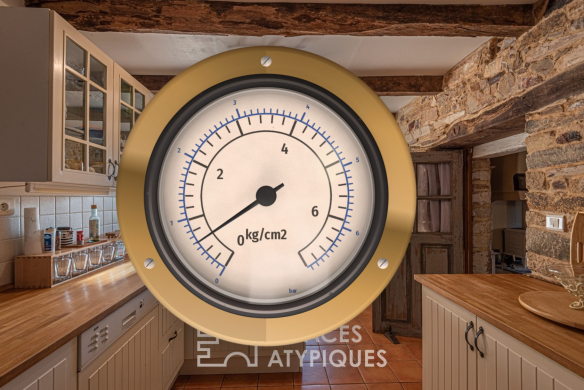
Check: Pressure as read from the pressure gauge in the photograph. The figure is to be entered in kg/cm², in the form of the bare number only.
0.6
